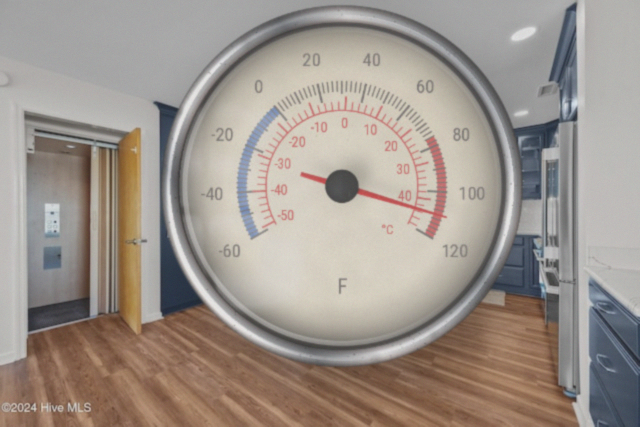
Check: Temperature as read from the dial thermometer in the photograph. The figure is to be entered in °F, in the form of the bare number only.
110
